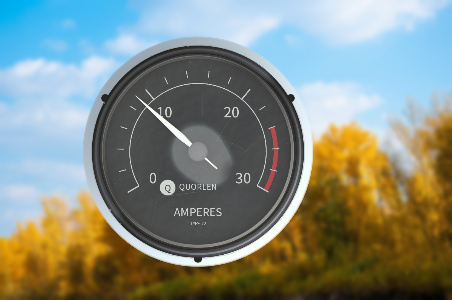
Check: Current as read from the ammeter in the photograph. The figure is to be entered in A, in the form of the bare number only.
9
